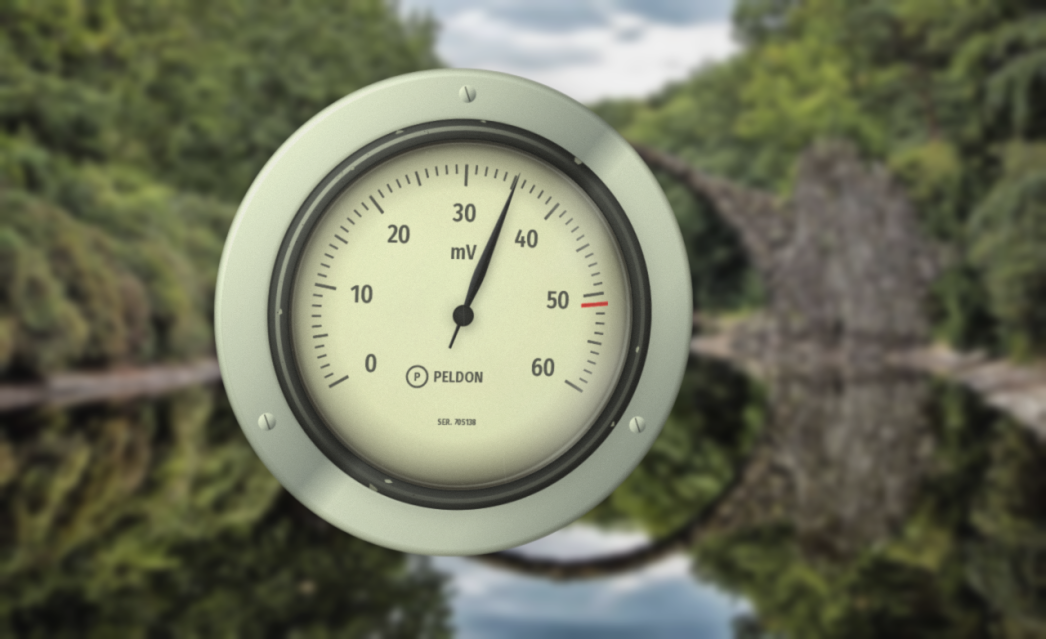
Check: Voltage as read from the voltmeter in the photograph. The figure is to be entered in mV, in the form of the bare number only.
35
